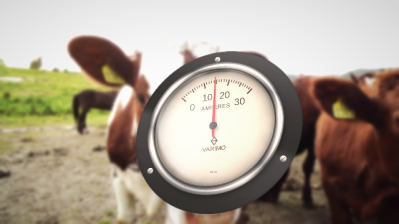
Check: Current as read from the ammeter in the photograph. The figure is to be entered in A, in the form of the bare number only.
15
